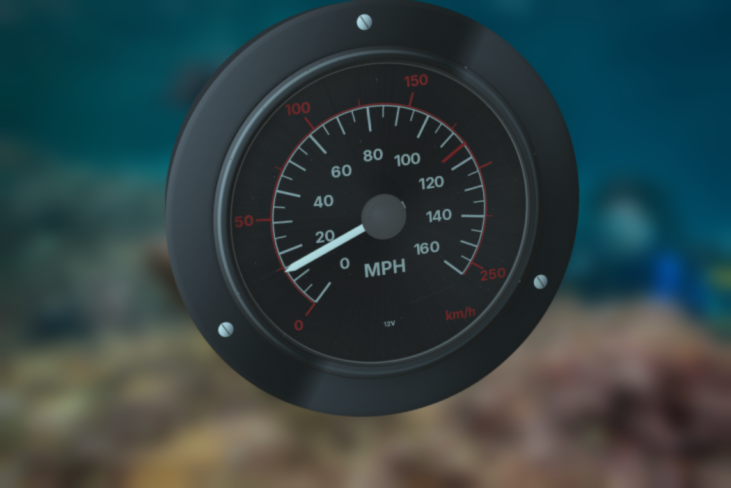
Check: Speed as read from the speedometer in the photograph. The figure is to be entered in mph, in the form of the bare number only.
15
